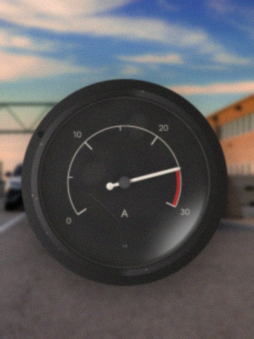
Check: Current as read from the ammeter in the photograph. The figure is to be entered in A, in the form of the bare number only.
25
